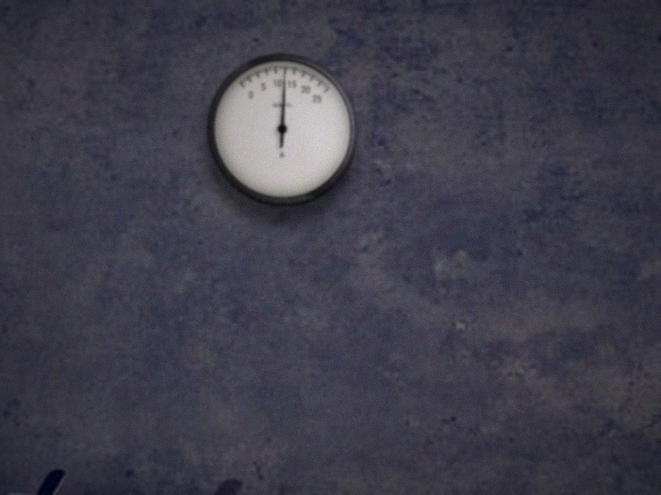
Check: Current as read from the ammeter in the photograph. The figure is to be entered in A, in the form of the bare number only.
12.5
